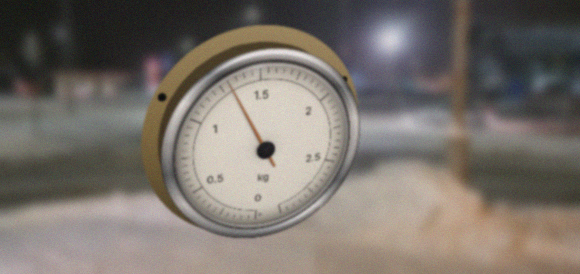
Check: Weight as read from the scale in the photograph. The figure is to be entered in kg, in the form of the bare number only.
1.3
